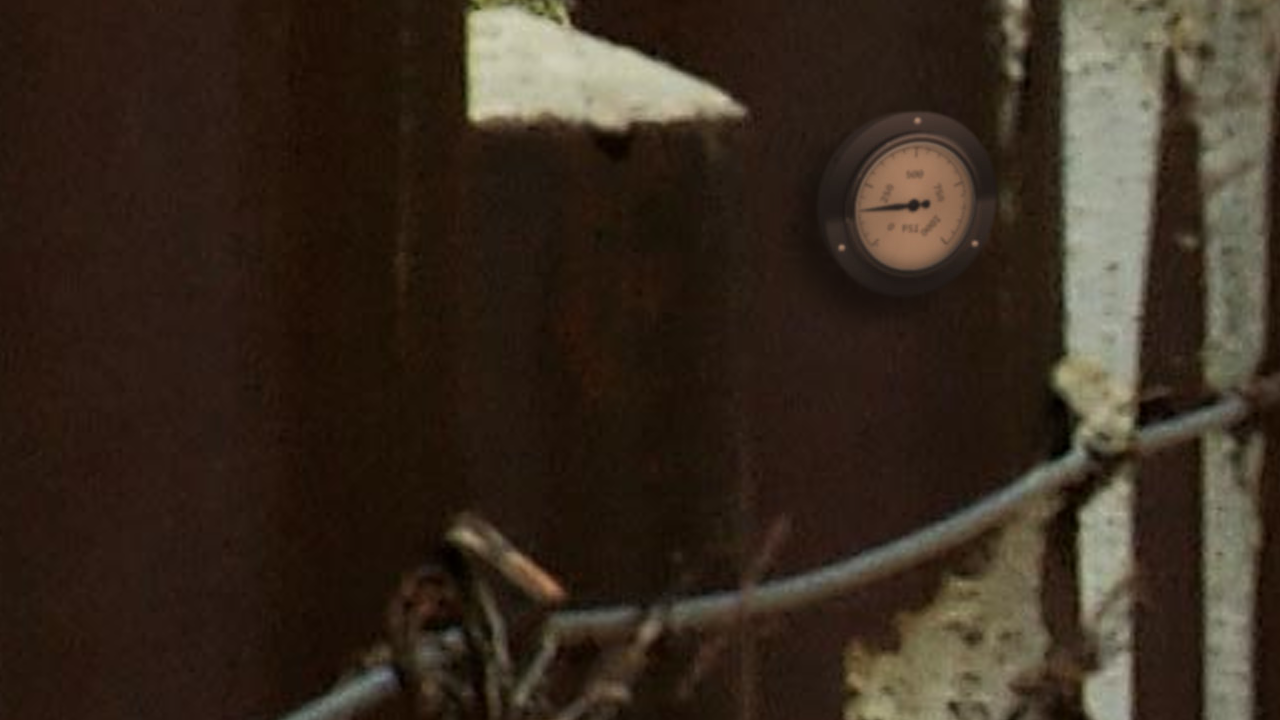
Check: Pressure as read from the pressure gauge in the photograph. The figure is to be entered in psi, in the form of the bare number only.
150
